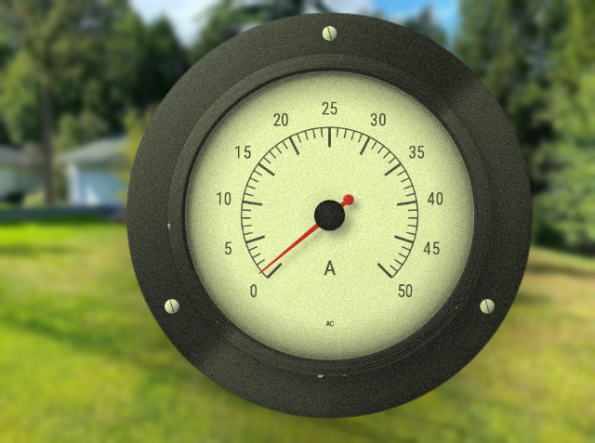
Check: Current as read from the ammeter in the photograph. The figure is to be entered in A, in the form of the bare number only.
1
